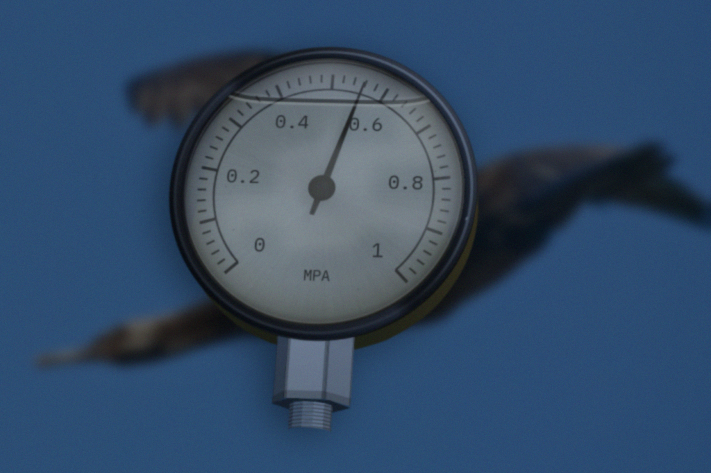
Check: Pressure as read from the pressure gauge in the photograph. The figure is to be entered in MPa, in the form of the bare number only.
0.56
